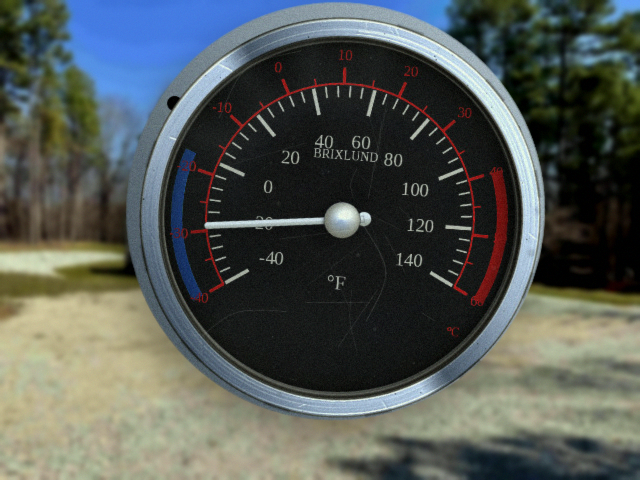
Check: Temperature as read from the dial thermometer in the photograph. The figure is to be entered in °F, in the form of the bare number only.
-20
